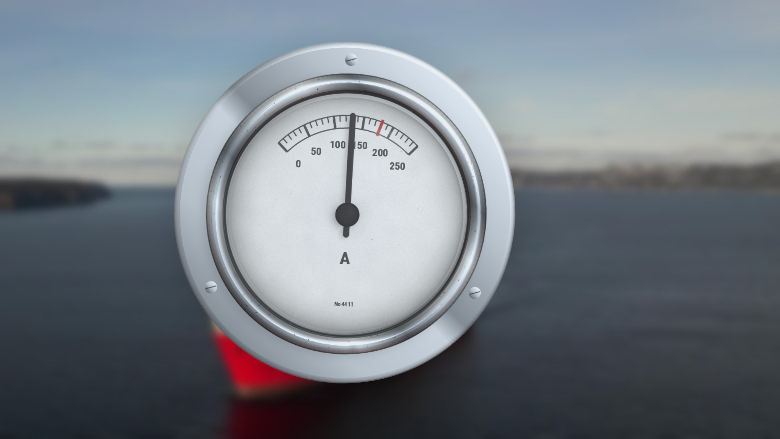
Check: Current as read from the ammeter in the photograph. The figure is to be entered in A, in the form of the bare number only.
130
